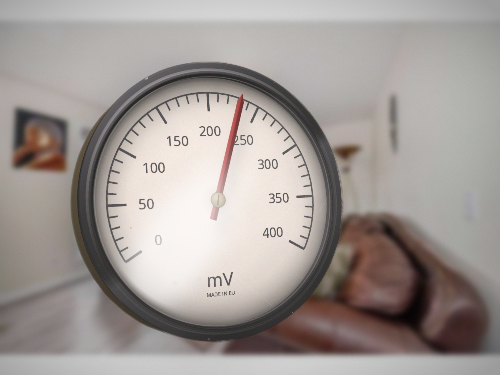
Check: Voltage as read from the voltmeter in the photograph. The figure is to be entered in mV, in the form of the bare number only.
230
